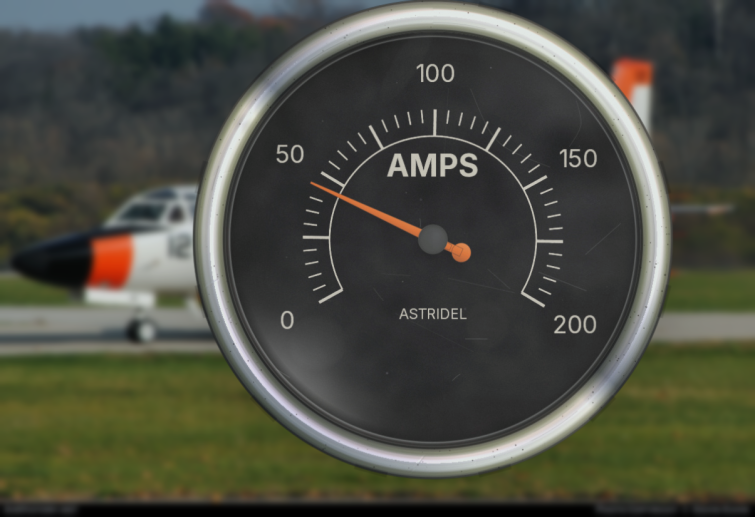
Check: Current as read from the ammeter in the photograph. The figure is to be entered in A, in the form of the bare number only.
45
